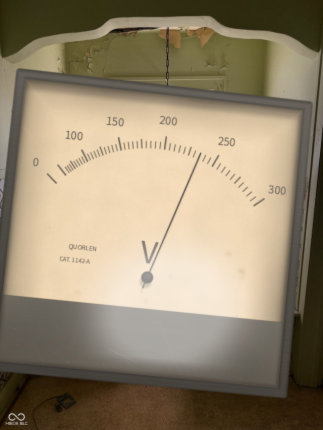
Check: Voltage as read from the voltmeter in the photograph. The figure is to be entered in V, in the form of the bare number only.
235
